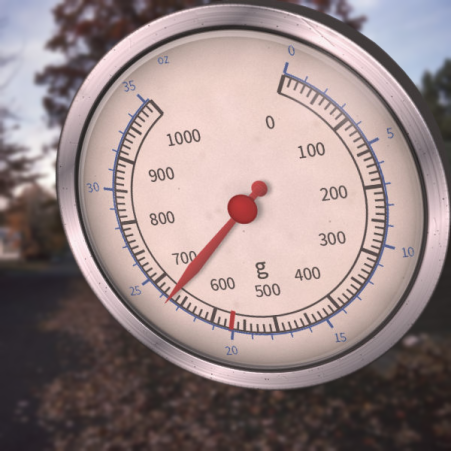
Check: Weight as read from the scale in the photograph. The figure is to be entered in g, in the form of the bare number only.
670
